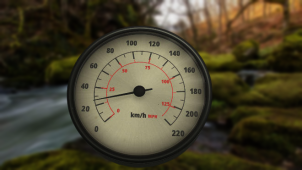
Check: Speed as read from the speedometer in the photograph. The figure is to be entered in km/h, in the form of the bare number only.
25
